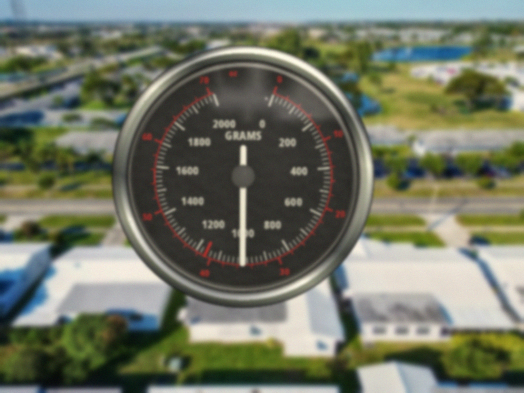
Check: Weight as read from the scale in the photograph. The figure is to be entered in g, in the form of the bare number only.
1000
